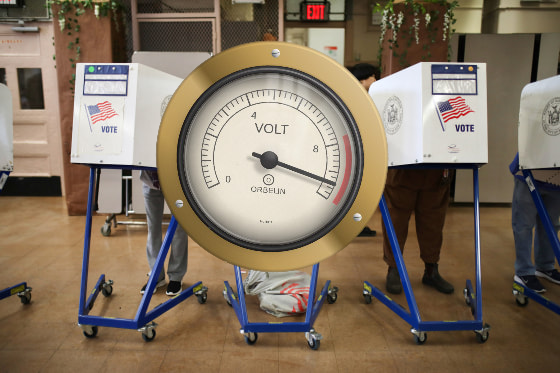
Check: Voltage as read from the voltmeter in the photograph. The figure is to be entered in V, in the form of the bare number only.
9.4
